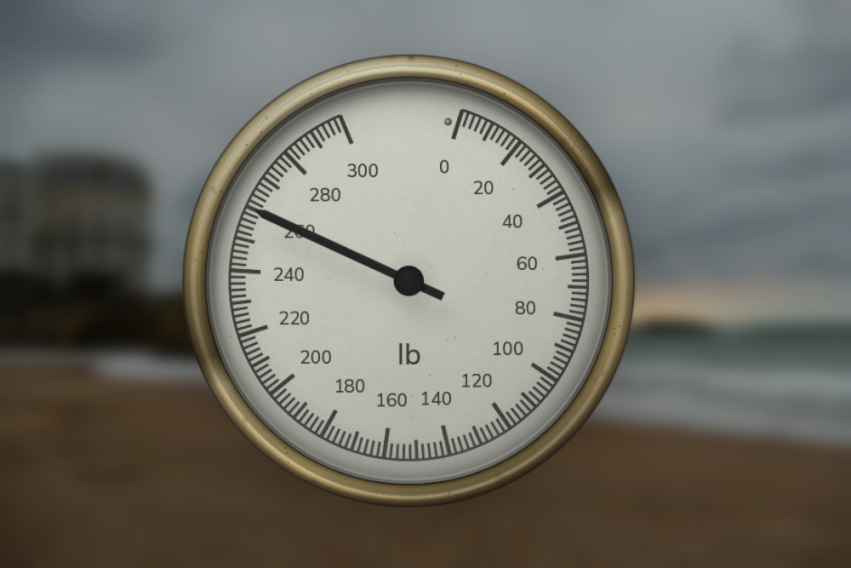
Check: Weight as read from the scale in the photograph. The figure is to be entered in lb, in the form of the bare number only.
260
